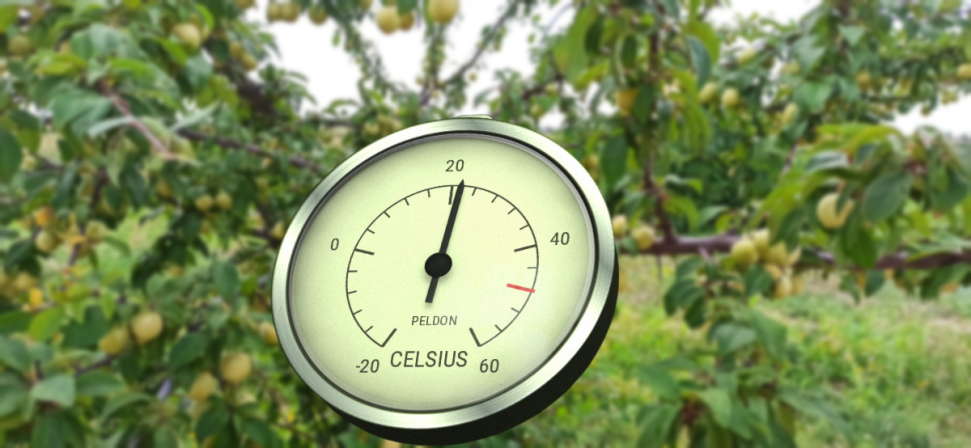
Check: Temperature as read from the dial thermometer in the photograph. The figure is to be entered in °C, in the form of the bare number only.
22
